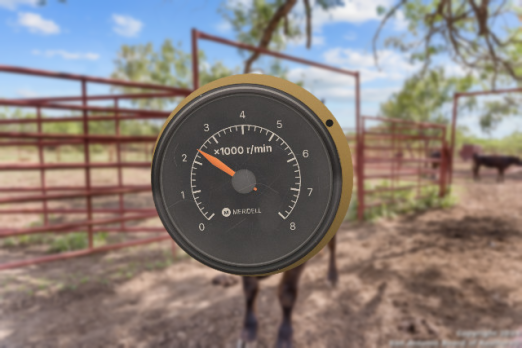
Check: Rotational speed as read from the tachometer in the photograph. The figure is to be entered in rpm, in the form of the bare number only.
2400
